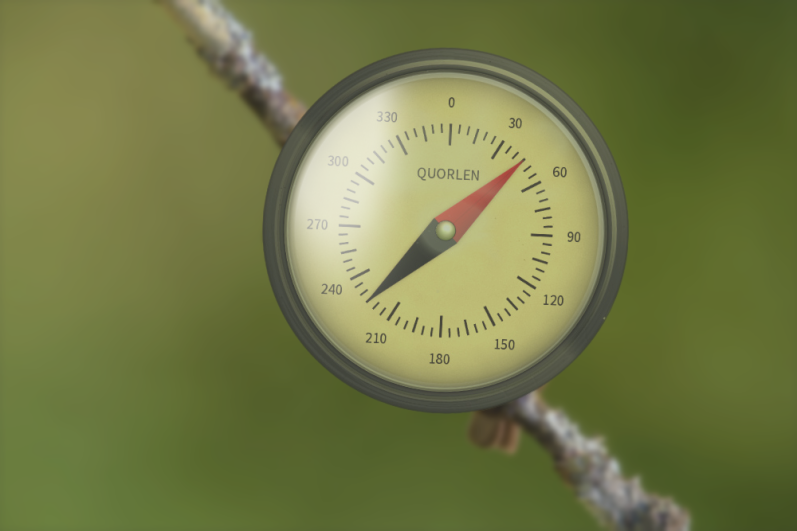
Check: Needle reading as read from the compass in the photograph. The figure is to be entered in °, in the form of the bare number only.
45
